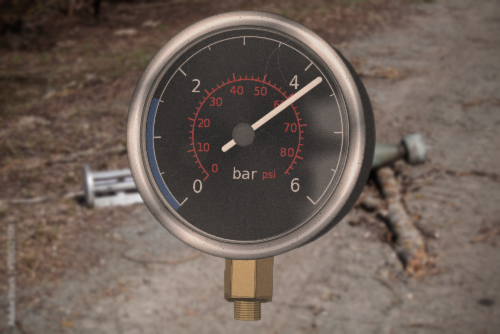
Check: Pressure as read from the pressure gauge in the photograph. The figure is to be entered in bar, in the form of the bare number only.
4.25
